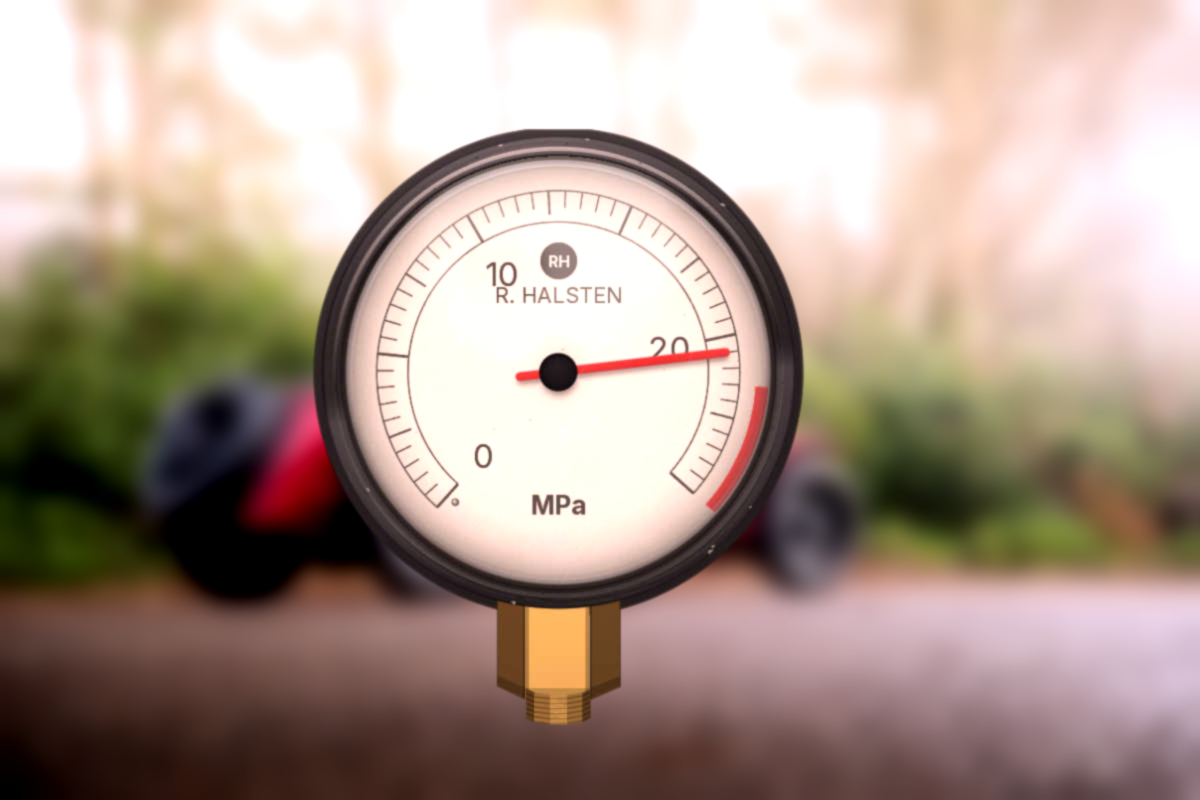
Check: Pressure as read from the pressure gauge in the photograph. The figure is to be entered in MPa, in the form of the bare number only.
20.5
